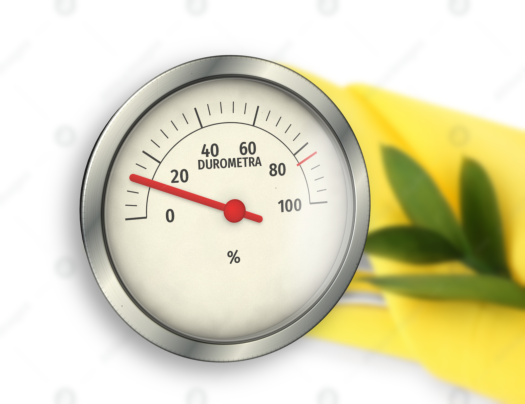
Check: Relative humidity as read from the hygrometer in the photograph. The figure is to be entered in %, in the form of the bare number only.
12
